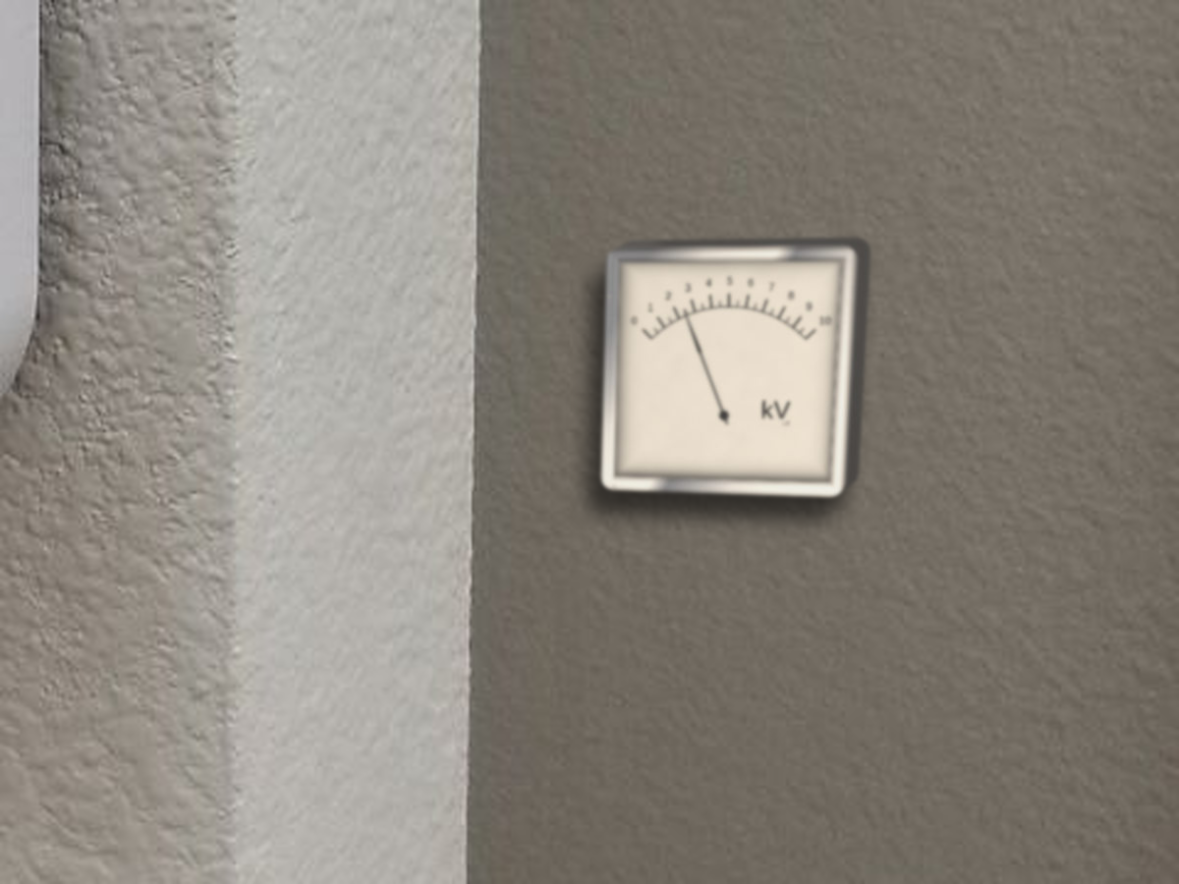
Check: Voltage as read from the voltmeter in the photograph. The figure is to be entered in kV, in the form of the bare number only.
2.5
